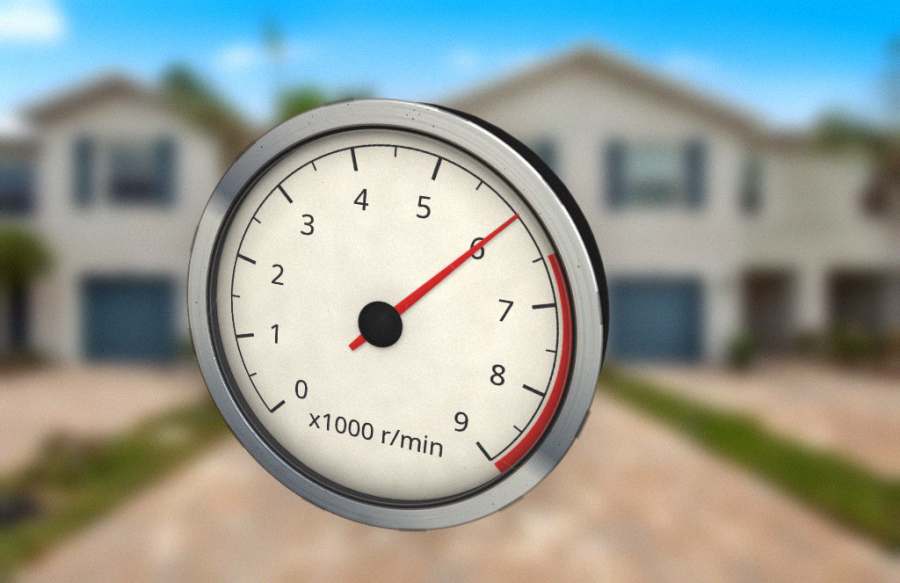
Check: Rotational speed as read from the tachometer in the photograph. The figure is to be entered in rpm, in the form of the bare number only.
6000
